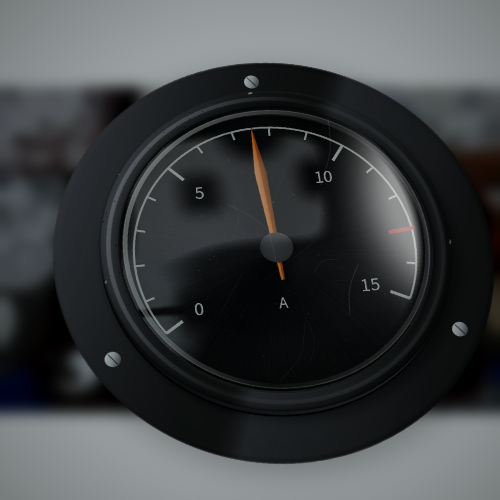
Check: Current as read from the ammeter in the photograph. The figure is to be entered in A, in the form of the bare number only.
7.5
